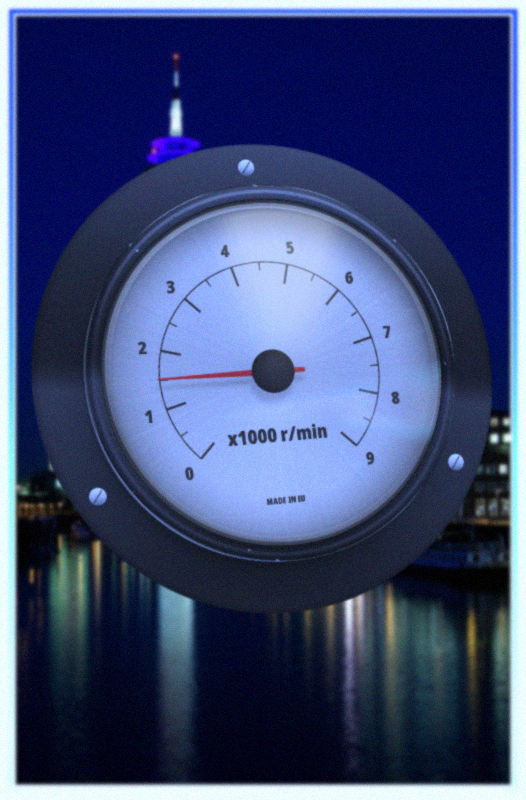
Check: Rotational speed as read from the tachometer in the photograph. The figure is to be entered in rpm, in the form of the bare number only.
1500
